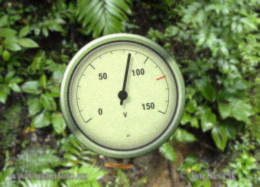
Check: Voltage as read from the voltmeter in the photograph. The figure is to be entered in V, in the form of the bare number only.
85
